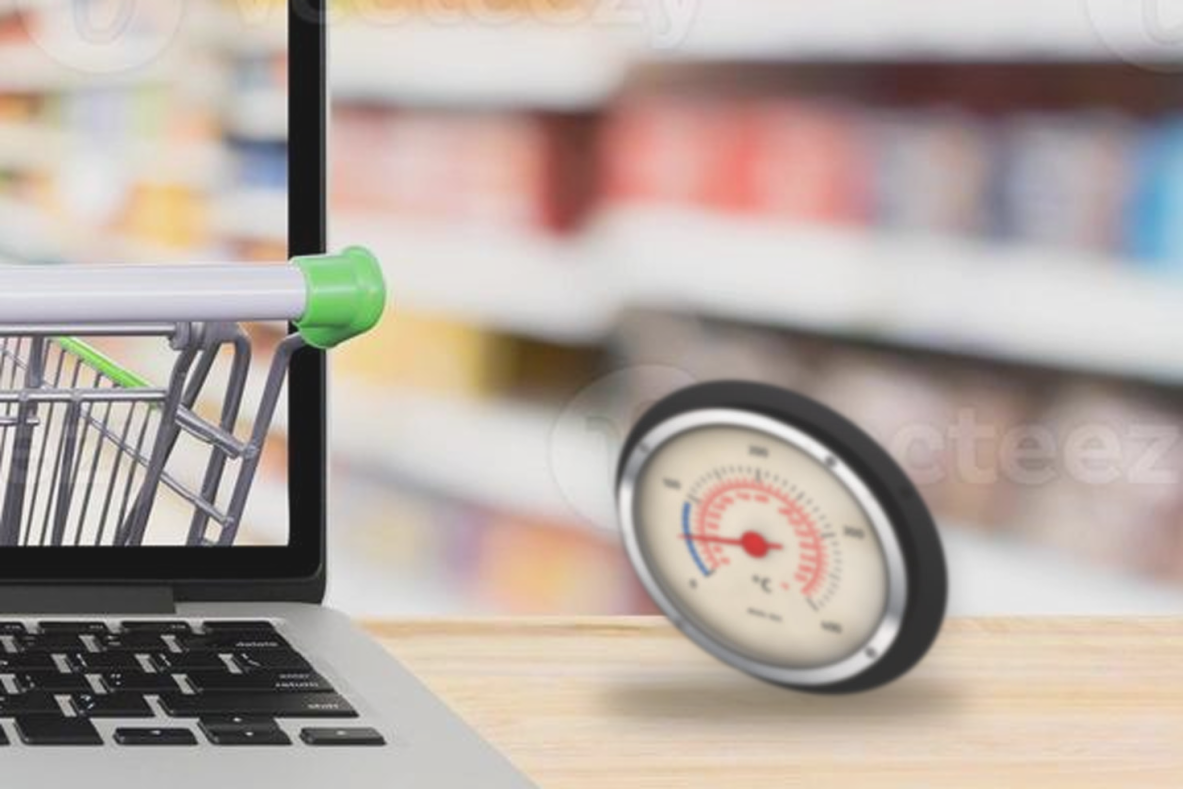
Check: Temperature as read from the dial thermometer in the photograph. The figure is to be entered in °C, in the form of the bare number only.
50
